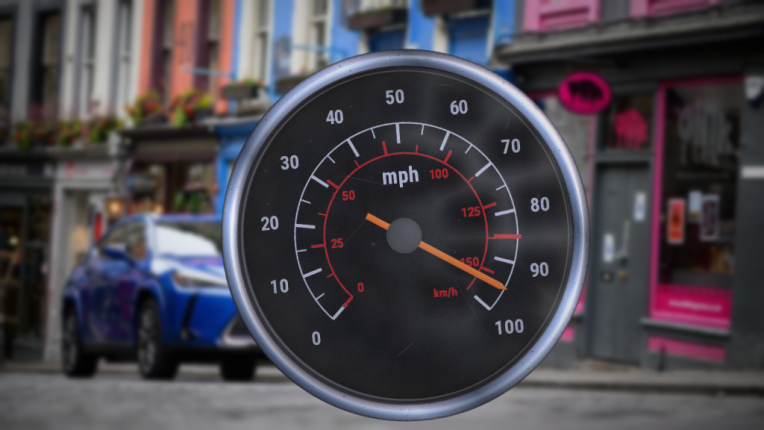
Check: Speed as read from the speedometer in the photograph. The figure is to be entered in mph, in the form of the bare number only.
95
